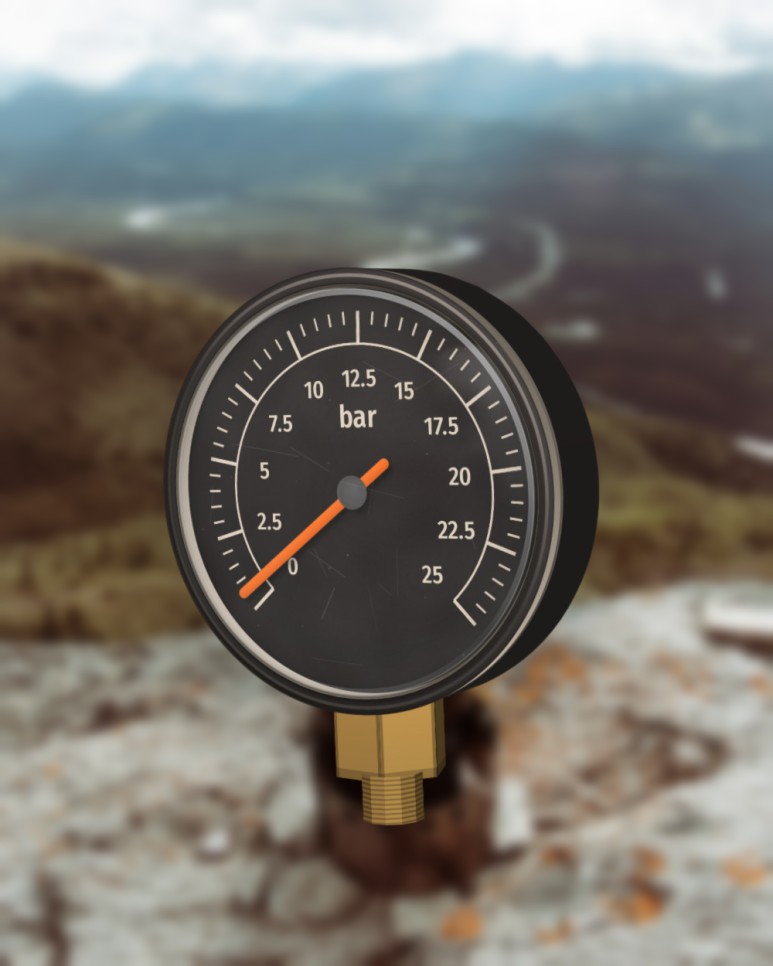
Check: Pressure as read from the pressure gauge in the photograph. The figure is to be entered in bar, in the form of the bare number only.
0.5
